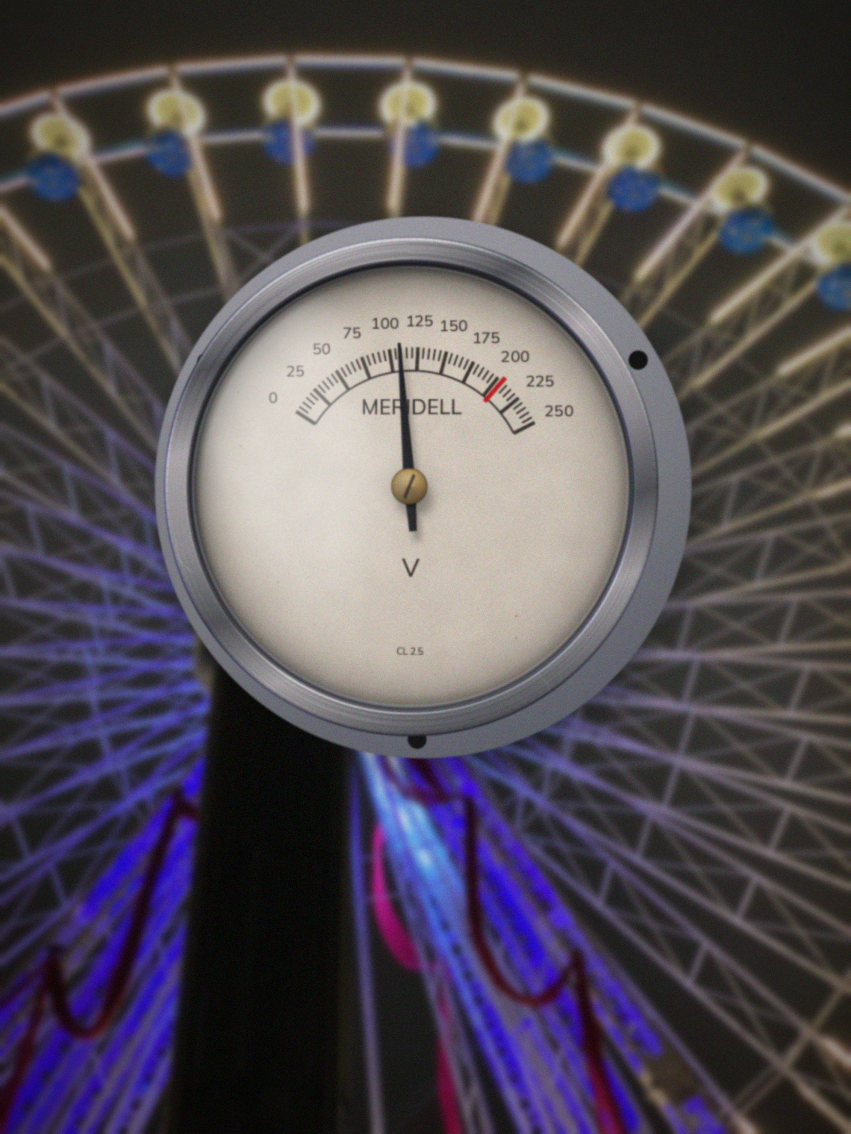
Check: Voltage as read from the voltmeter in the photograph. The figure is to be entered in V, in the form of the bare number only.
110
